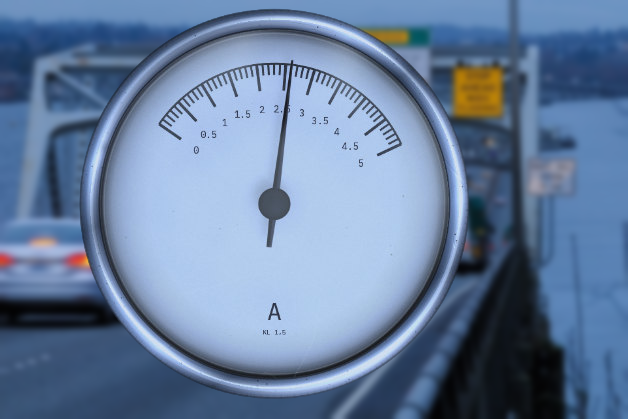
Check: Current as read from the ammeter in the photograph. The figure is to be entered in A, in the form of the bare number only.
2.6
